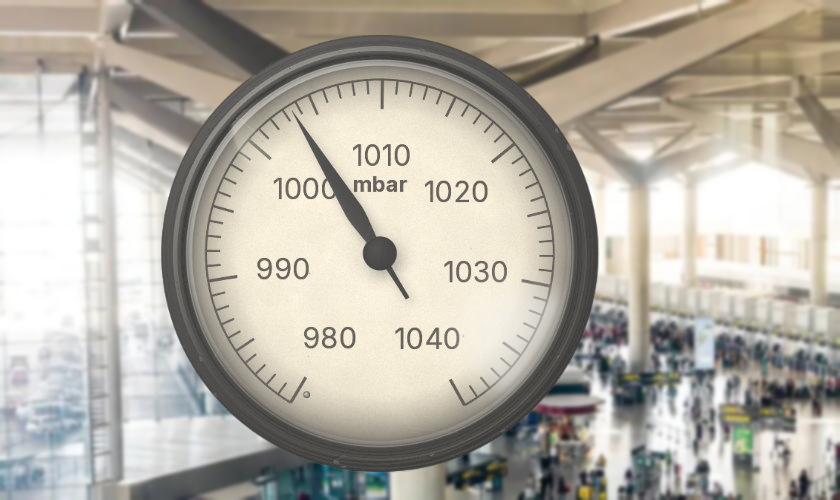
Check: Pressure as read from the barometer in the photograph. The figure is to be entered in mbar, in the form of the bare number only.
1003.5
